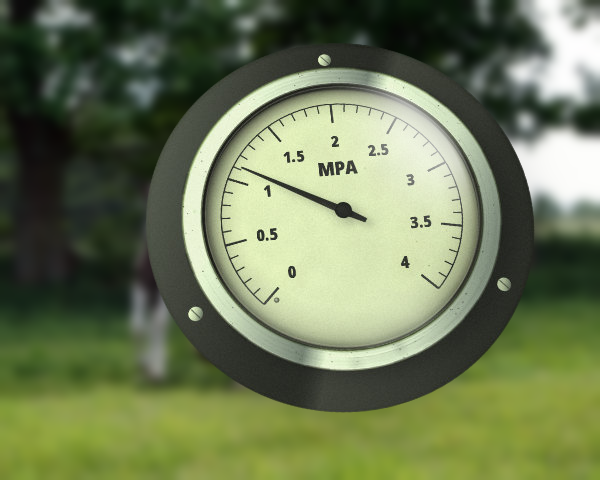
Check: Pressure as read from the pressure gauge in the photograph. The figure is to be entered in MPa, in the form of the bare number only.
1.1
